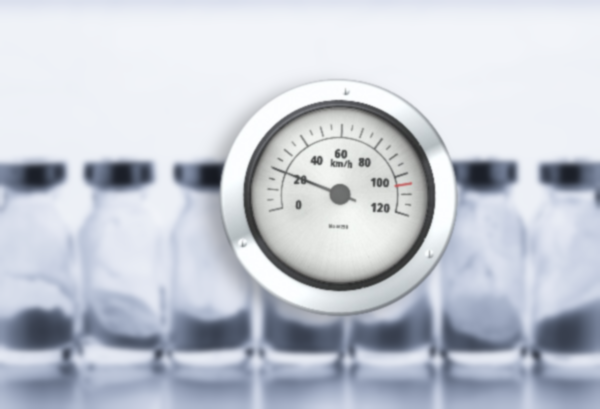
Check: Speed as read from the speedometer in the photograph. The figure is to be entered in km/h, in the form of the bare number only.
20
